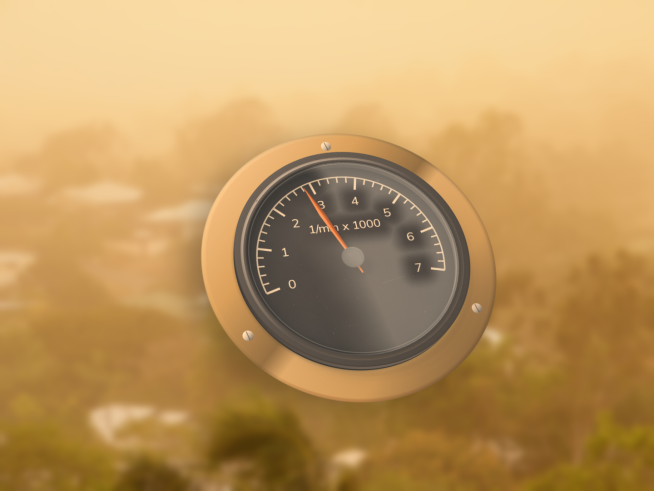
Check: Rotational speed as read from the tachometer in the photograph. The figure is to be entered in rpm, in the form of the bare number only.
2800
